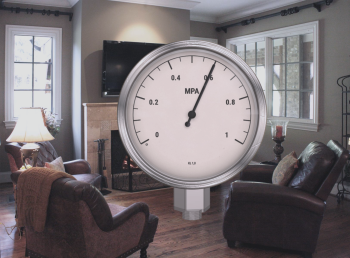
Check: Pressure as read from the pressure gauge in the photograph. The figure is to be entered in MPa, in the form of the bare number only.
0.6
